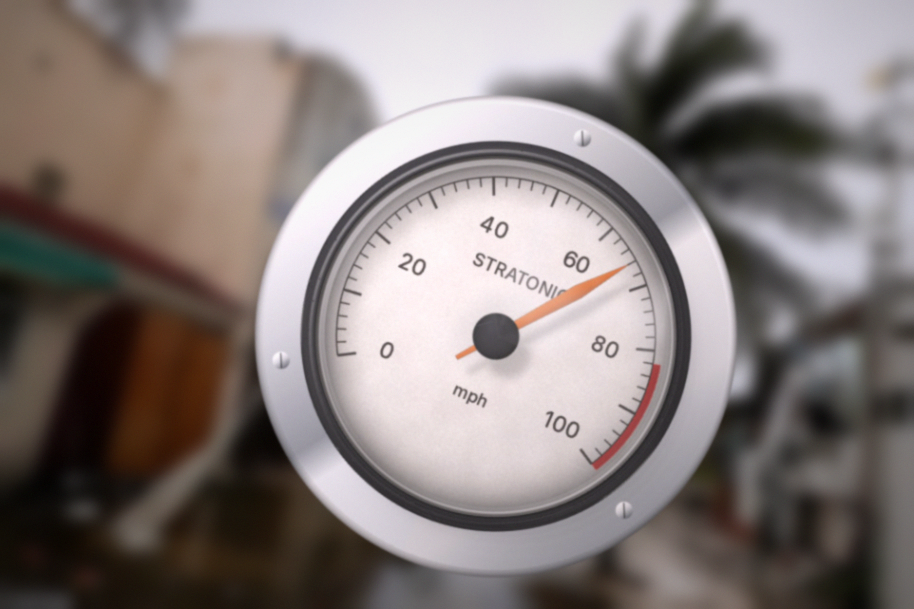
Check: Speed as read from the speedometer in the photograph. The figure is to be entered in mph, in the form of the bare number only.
66
